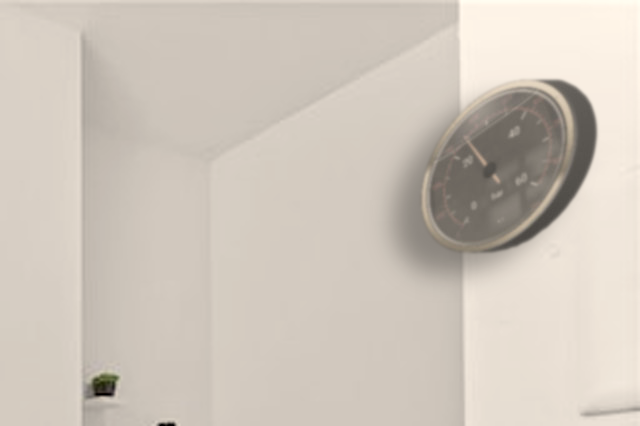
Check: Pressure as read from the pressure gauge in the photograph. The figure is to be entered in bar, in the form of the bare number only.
25
